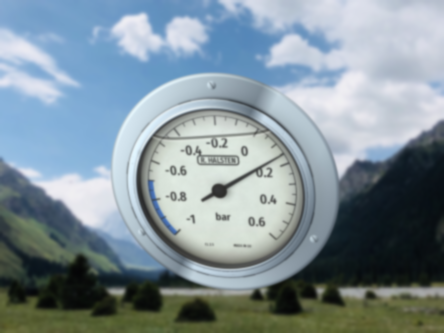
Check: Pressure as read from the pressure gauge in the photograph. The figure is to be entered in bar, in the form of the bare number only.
0.15
